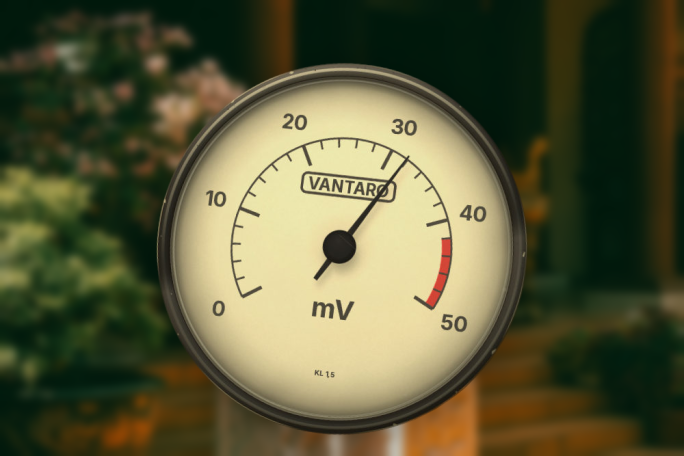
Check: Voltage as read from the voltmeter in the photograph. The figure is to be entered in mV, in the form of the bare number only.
32
